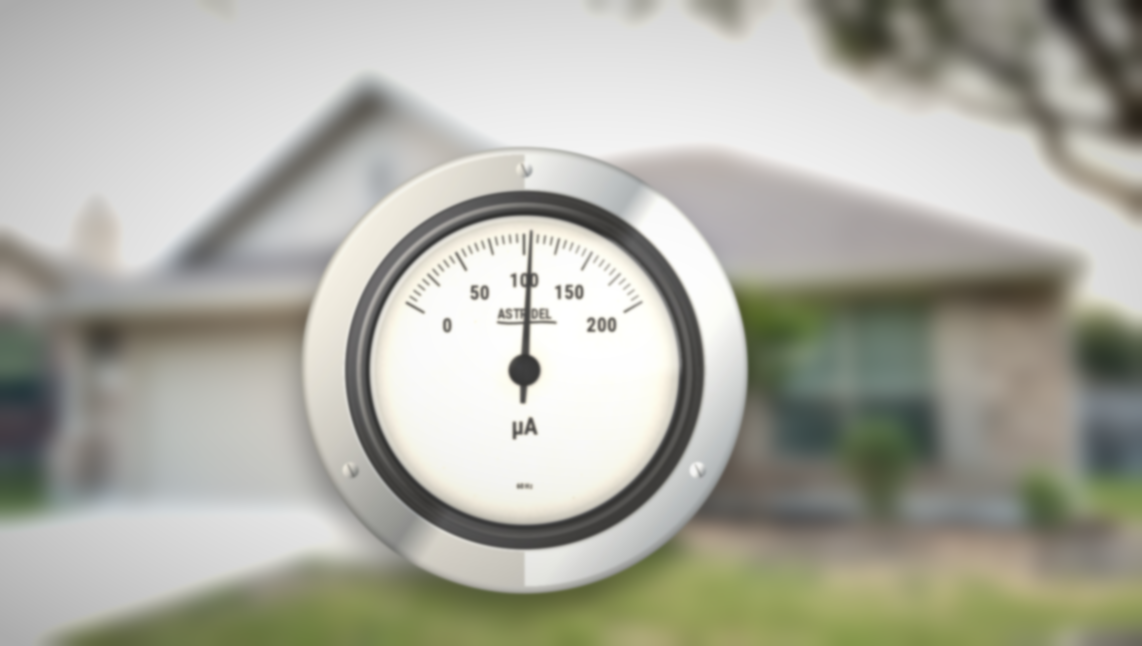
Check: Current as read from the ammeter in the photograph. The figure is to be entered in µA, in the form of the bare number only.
105
